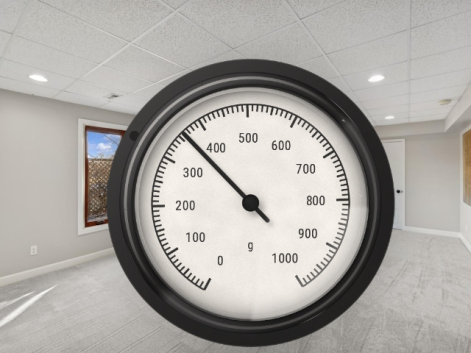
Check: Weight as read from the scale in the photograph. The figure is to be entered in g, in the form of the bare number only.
360
